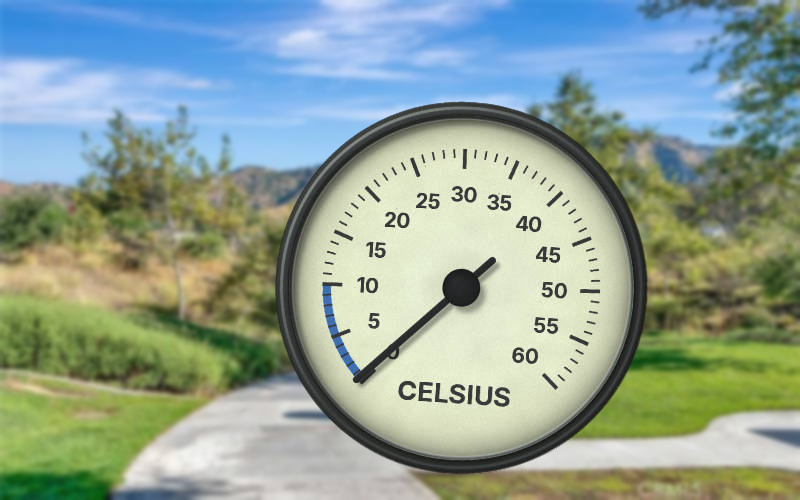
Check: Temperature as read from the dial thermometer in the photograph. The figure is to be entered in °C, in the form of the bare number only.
0.5
